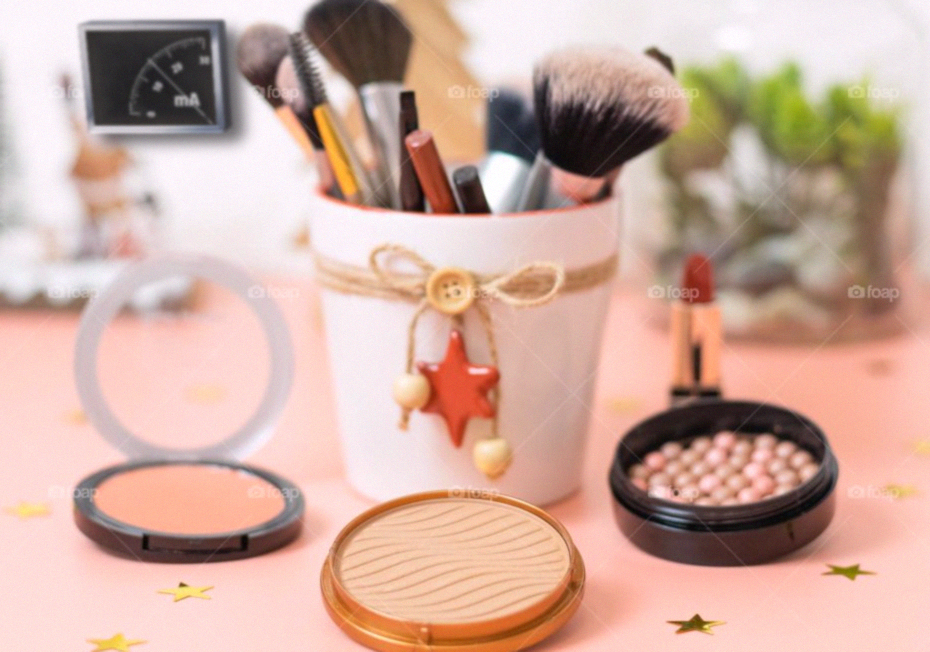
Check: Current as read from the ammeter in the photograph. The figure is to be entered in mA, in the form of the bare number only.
15
